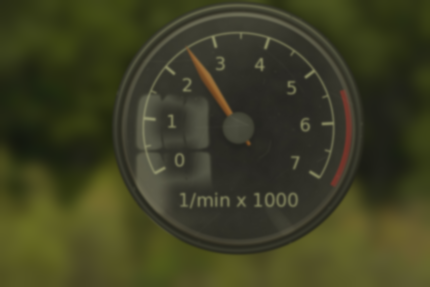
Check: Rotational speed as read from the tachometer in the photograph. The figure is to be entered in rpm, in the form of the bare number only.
2500
